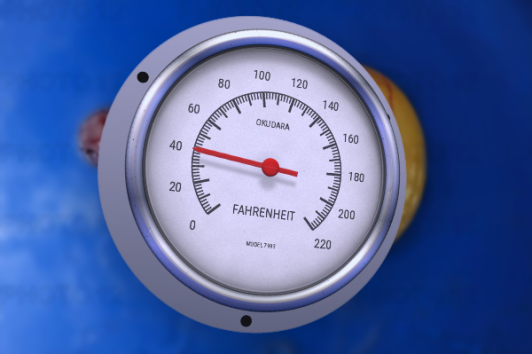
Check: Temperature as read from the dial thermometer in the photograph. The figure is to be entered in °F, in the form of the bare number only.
40
